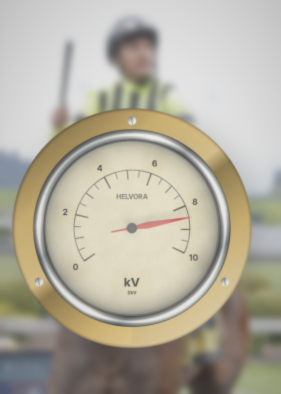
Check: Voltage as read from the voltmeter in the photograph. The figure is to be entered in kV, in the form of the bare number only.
8.5
